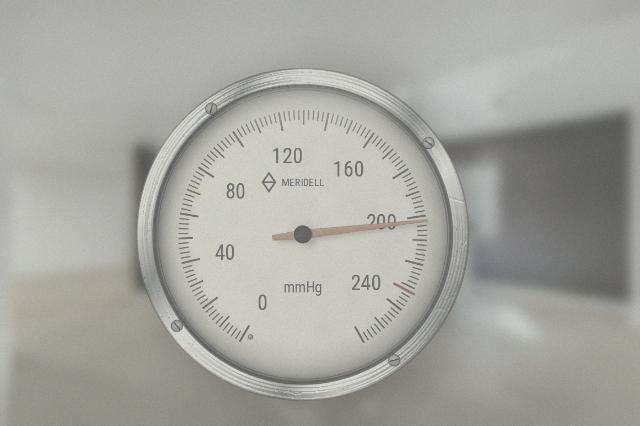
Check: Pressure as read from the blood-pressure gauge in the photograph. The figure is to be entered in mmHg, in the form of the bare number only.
202
